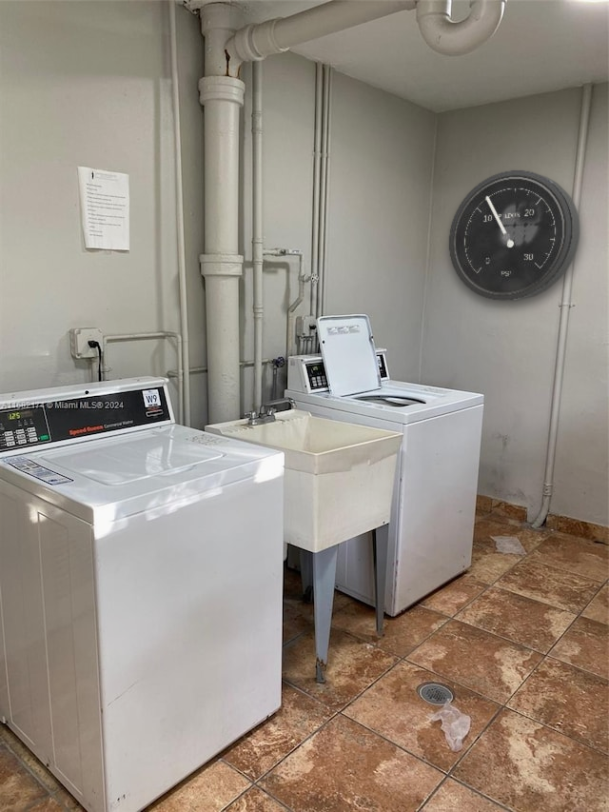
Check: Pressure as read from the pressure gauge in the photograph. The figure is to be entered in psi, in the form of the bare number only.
12
